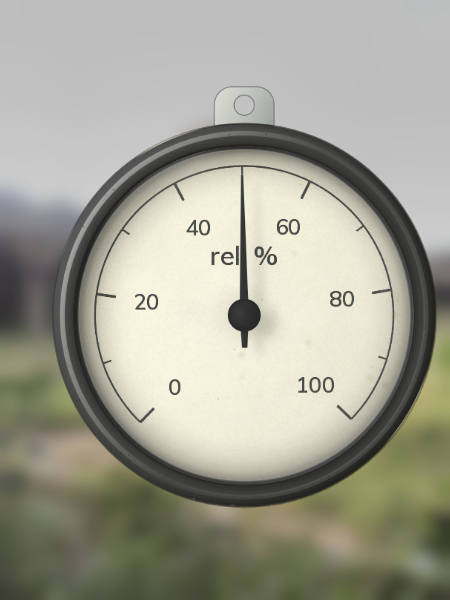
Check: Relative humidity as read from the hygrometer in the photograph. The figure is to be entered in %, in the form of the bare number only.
50
